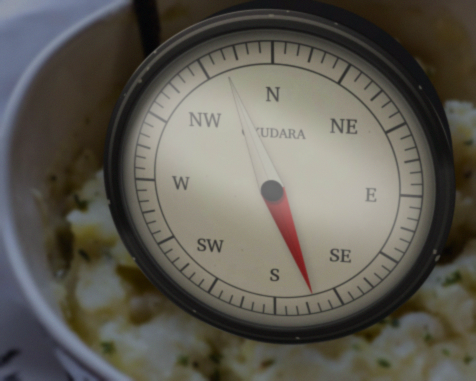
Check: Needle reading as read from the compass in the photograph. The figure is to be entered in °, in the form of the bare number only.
160
